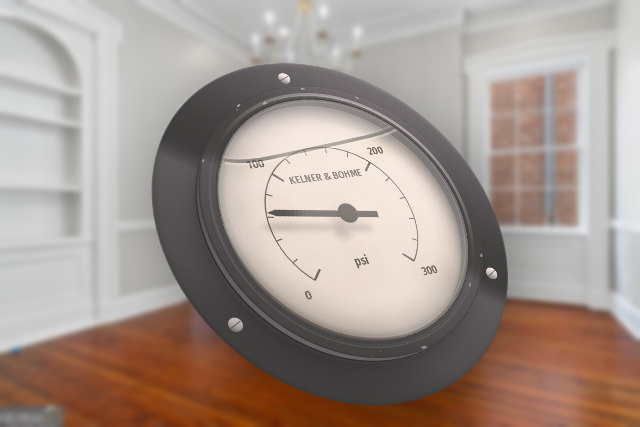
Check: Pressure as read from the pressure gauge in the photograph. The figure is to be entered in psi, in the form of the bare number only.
60
